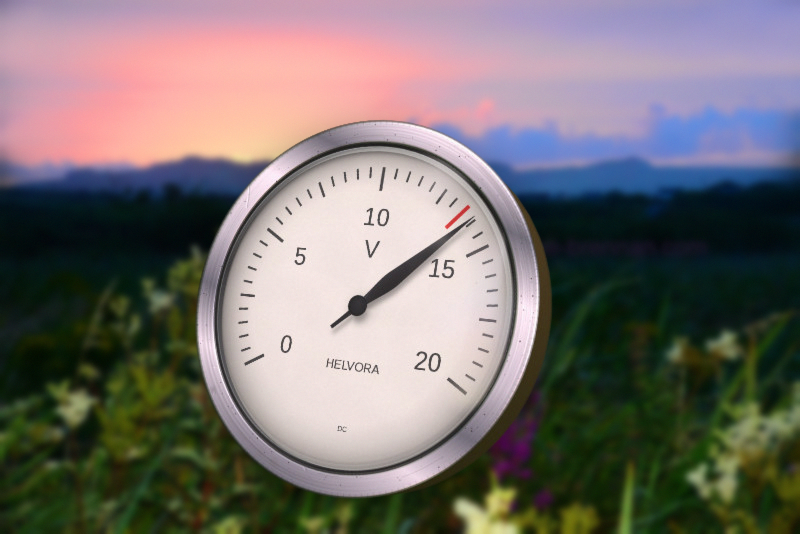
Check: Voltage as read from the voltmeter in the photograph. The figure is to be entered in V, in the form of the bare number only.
14
